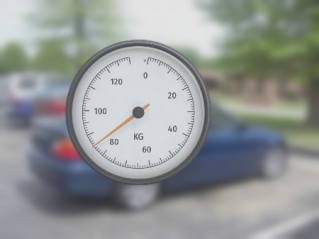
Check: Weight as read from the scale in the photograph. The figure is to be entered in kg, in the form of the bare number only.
85
